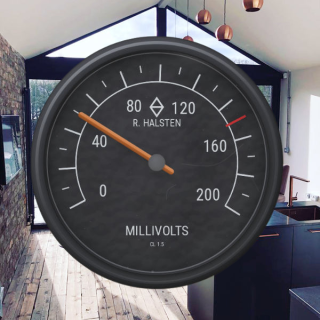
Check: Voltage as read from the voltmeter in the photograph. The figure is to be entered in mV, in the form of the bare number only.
50
